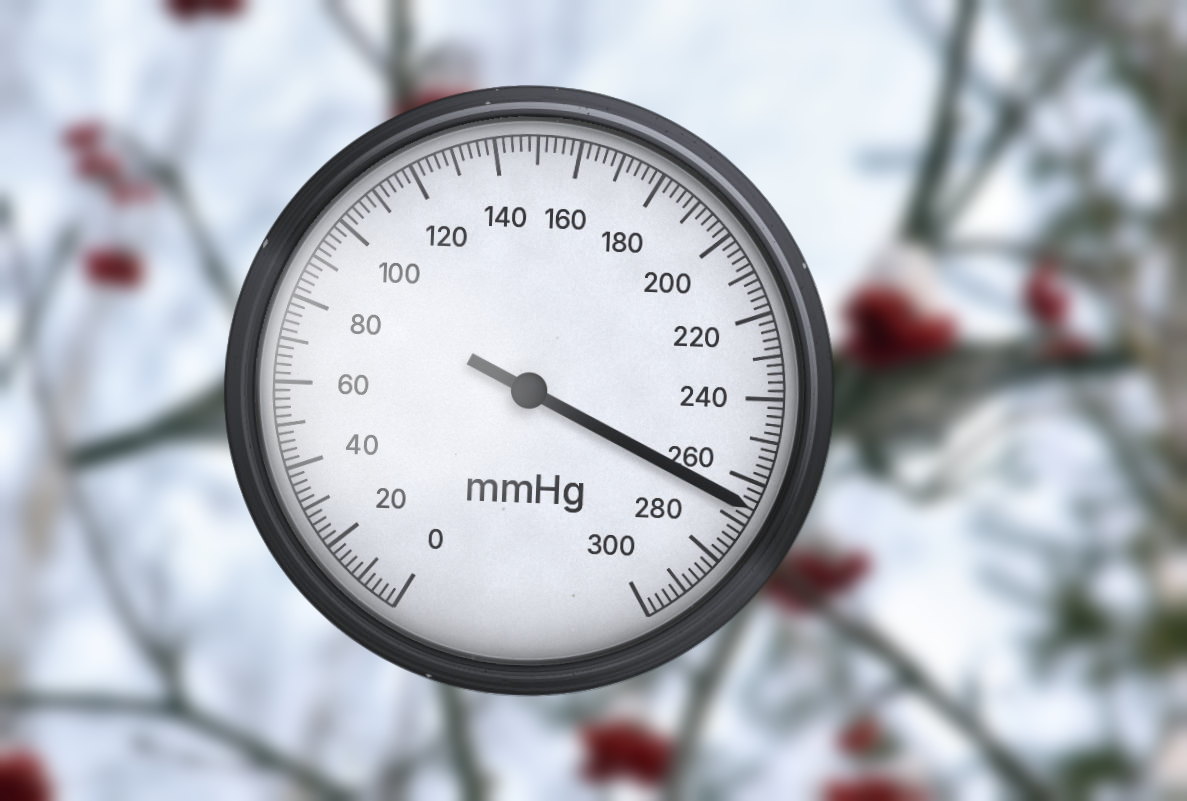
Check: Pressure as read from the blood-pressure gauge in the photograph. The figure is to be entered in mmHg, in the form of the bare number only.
266
